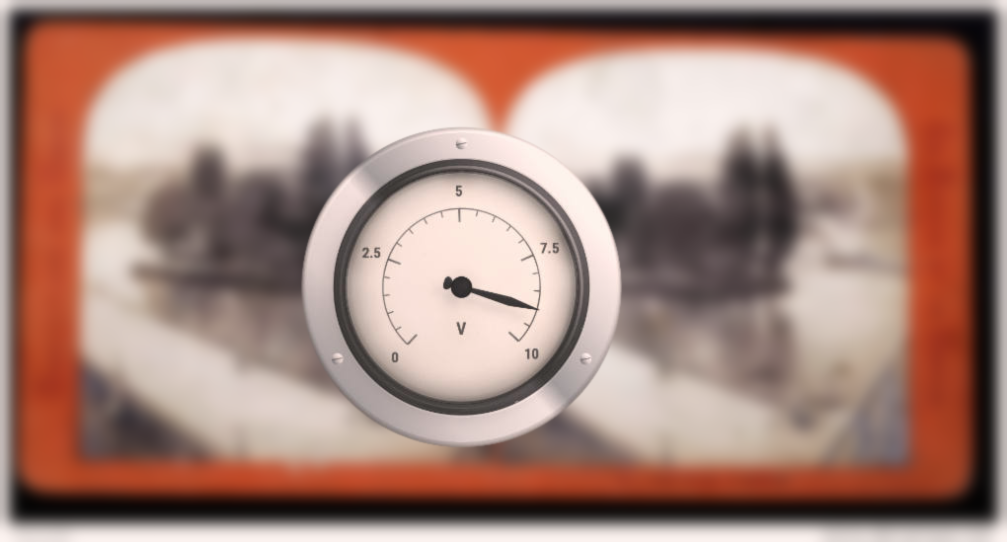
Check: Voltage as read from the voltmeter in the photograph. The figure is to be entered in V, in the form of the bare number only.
9
